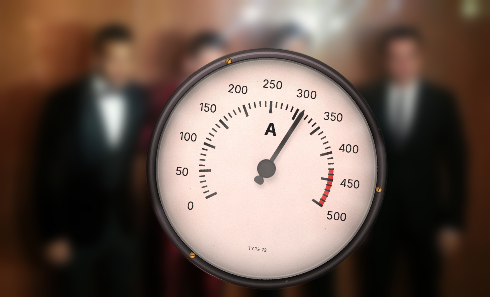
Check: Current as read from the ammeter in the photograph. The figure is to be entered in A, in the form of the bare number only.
310
